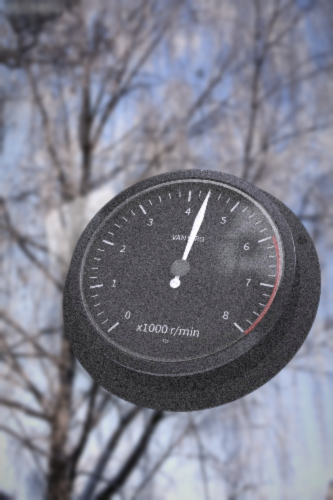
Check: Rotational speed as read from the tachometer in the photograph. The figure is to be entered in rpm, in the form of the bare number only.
4400
